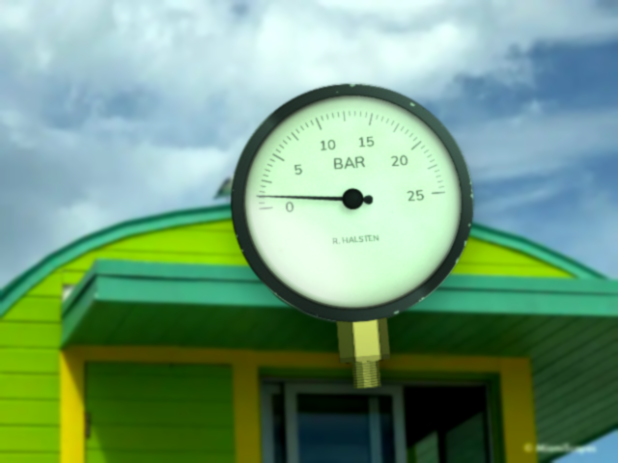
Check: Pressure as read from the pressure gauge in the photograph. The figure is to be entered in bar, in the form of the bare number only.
1
